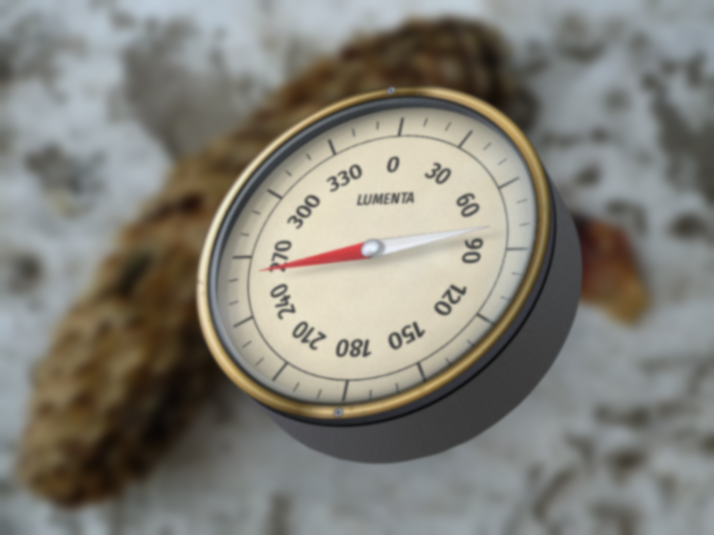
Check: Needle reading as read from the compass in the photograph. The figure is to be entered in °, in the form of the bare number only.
260
